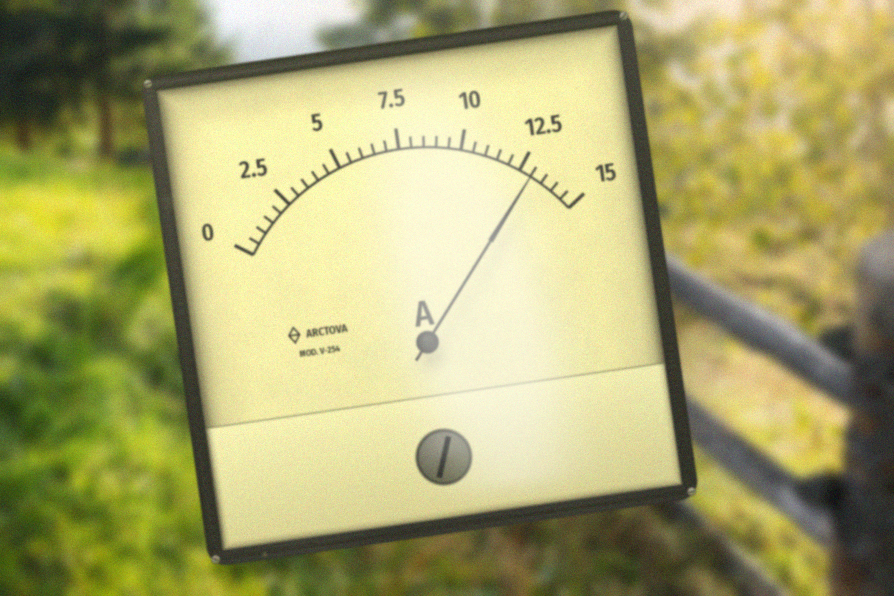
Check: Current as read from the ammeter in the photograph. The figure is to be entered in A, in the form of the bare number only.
13
